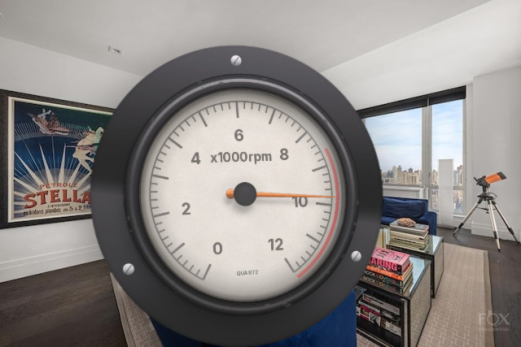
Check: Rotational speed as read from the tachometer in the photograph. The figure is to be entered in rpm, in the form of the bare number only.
9800
